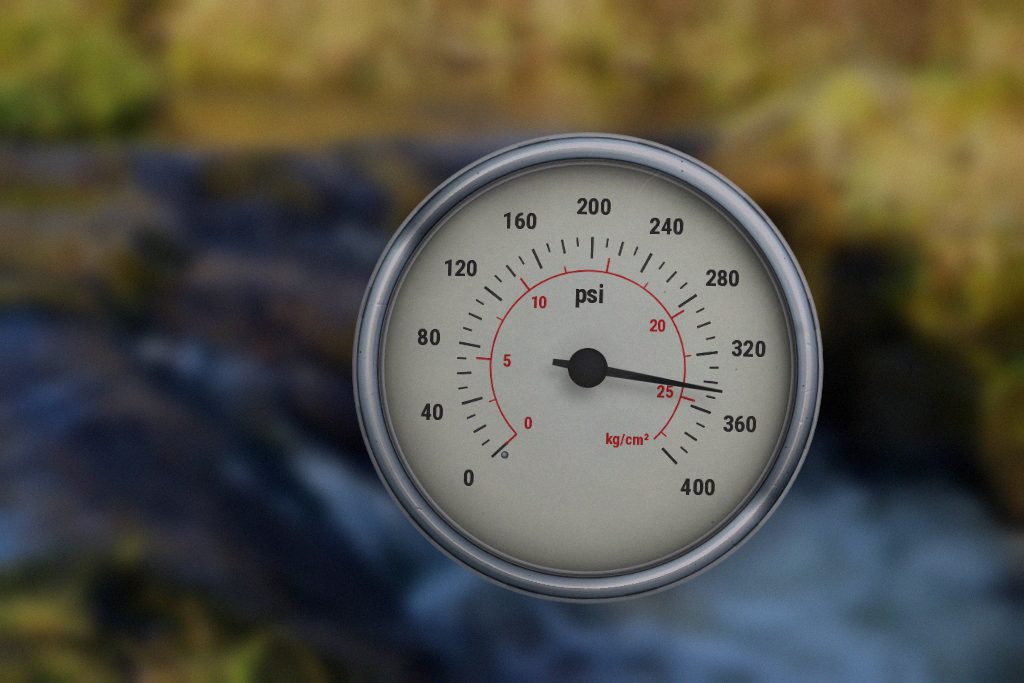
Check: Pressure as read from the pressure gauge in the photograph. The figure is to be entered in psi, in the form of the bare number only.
345
